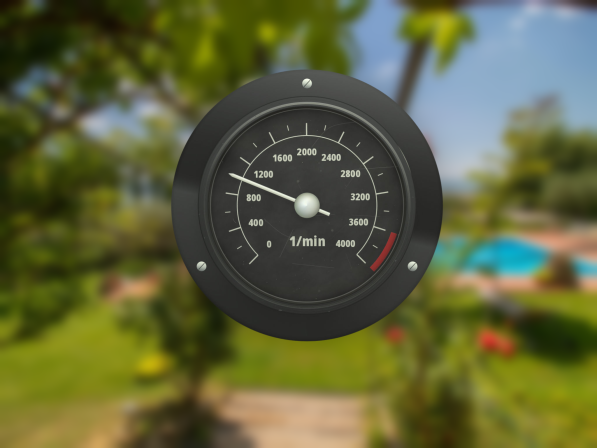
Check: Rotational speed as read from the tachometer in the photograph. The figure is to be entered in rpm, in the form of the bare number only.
1000
